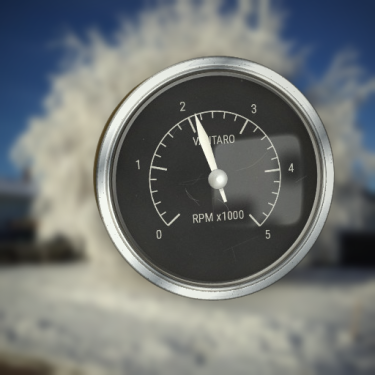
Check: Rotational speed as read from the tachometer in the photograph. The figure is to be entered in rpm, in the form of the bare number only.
2100
